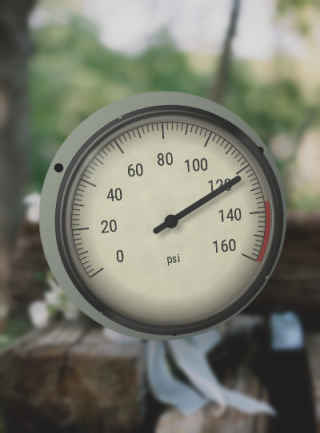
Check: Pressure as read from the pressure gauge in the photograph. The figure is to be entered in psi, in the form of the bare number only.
122
